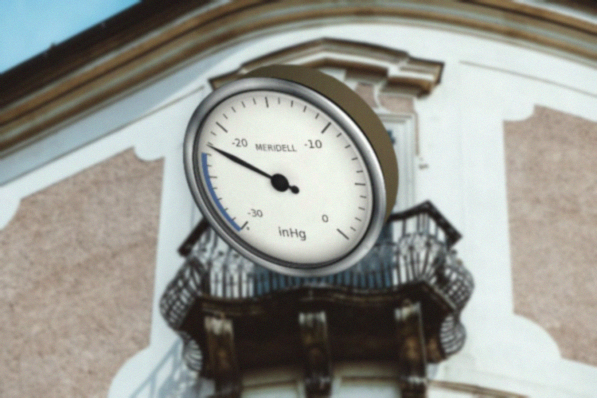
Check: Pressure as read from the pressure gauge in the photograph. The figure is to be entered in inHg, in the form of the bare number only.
-22
